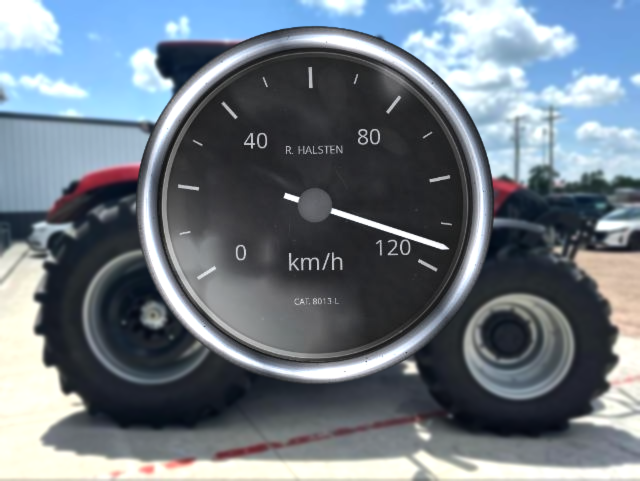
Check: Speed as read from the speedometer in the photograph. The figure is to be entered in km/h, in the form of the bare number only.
115
